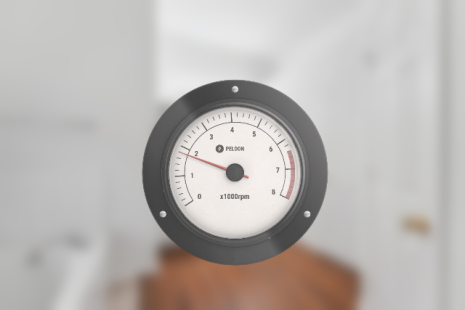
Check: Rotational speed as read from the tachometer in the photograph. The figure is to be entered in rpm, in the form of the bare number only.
1800
